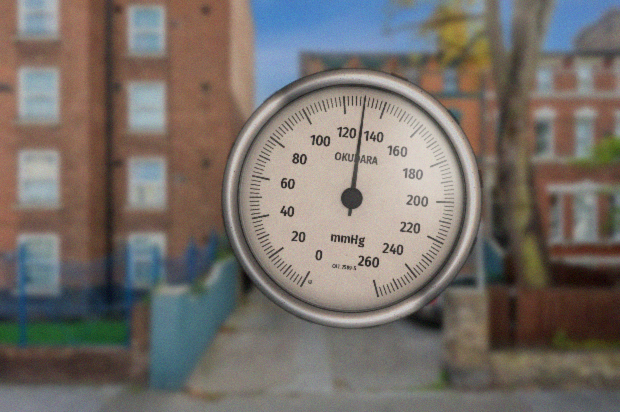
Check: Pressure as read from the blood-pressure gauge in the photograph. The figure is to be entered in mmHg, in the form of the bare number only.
130
